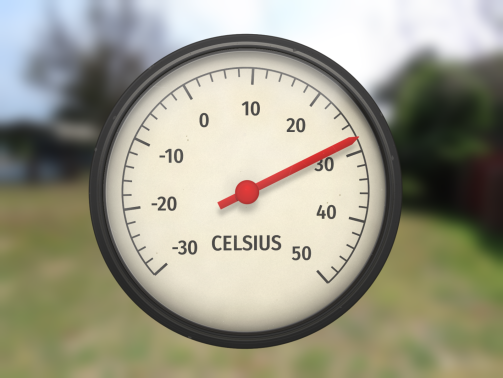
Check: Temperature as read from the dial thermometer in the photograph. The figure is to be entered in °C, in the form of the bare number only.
28
